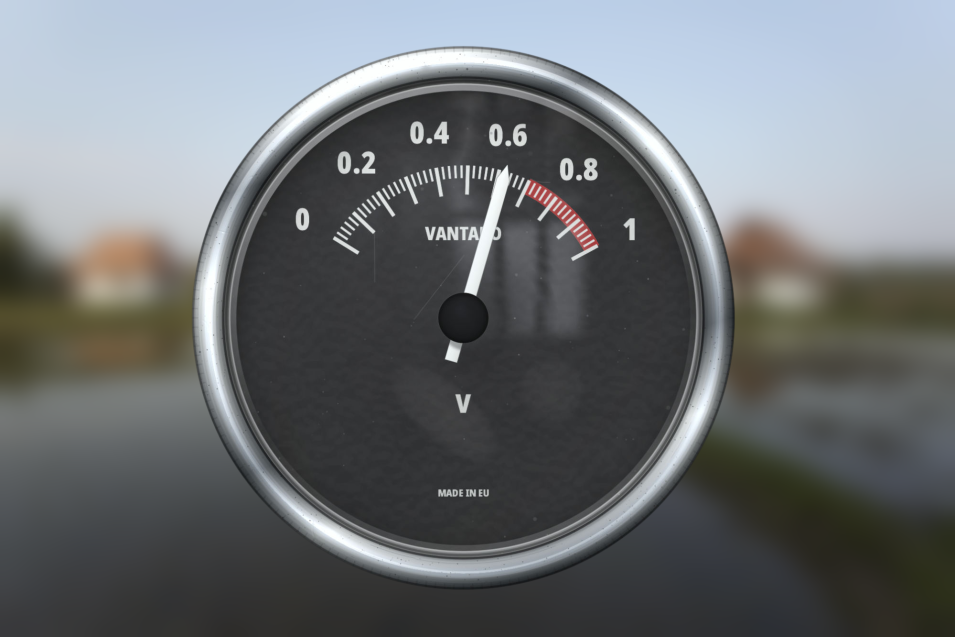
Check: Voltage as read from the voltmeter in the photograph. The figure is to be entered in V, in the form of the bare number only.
0.62
